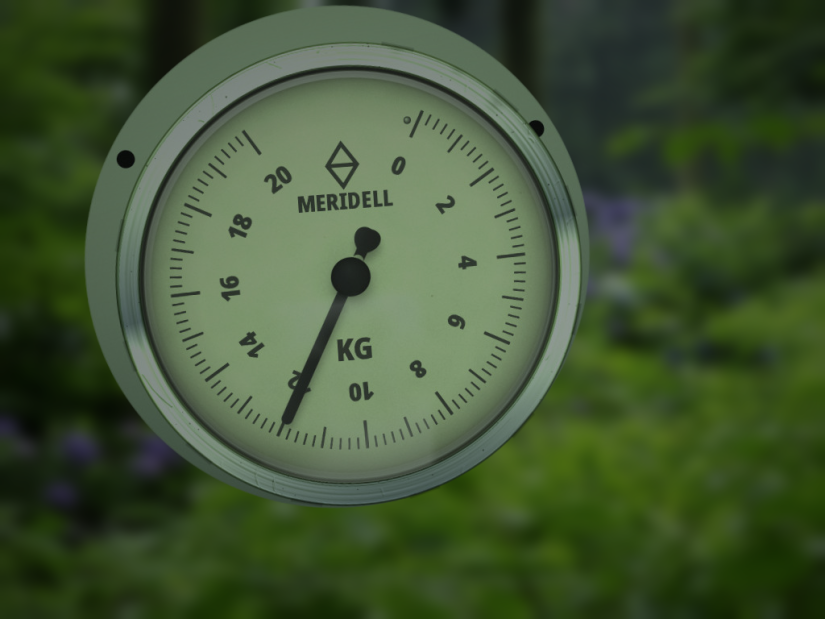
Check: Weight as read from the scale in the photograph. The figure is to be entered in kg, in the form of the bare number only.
12
